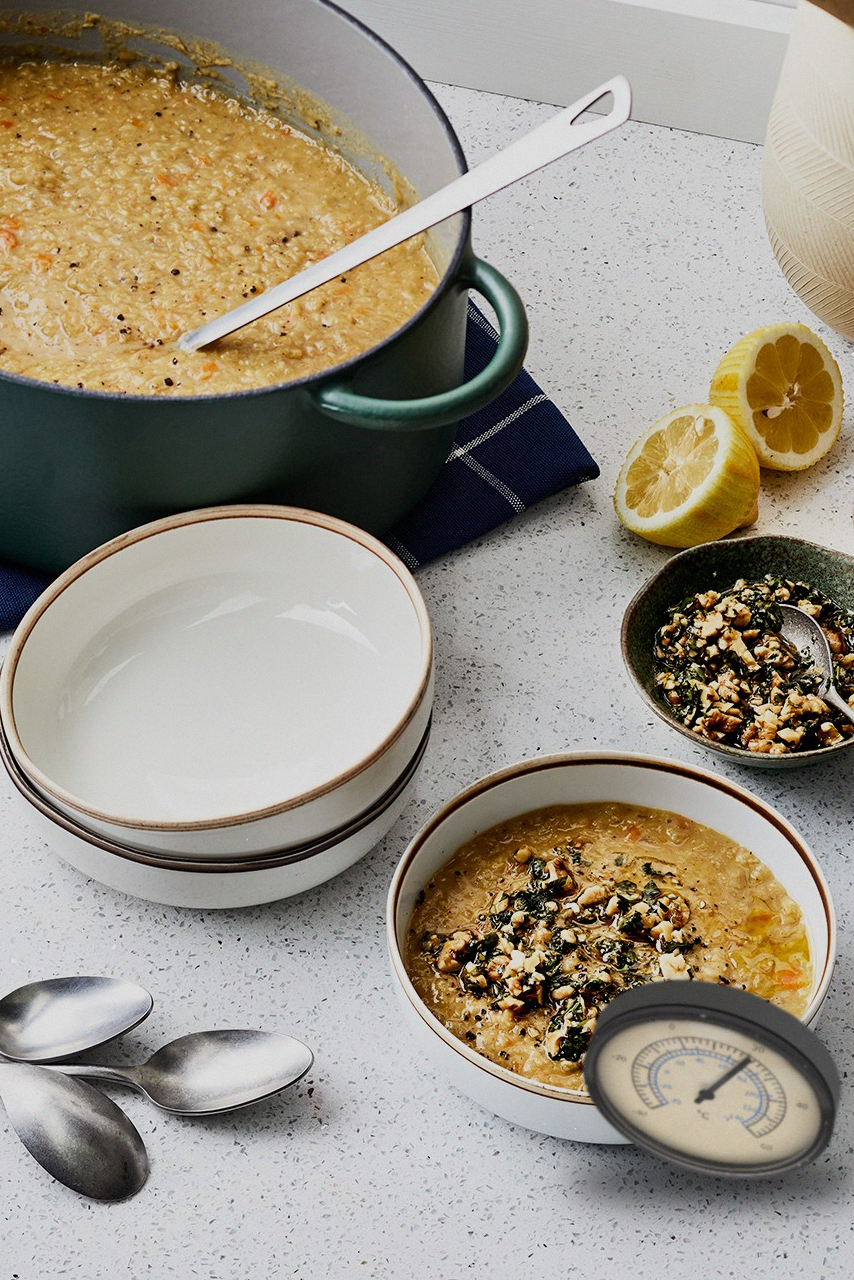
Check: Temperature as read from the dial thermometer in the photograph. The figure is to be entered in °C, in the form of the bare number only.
20
